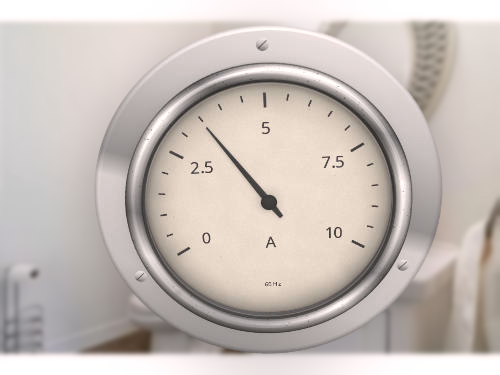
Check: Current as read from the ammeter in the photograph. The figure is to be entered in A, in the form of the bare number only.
3.5
